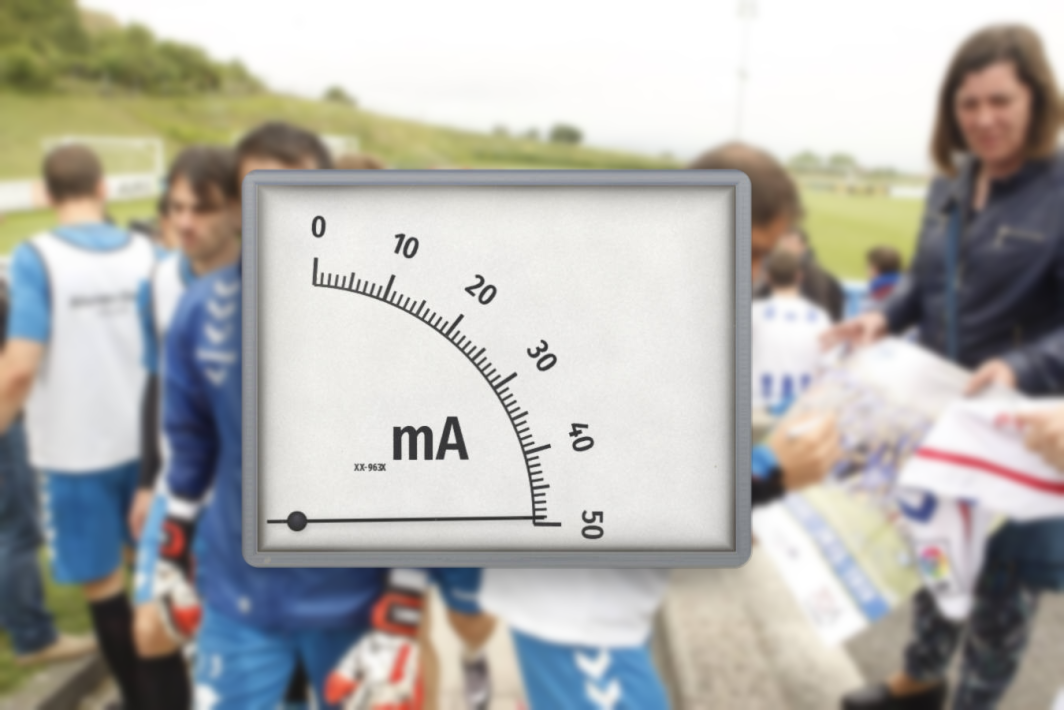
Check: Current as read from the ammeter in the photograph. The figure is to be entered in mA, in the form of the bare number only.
49
